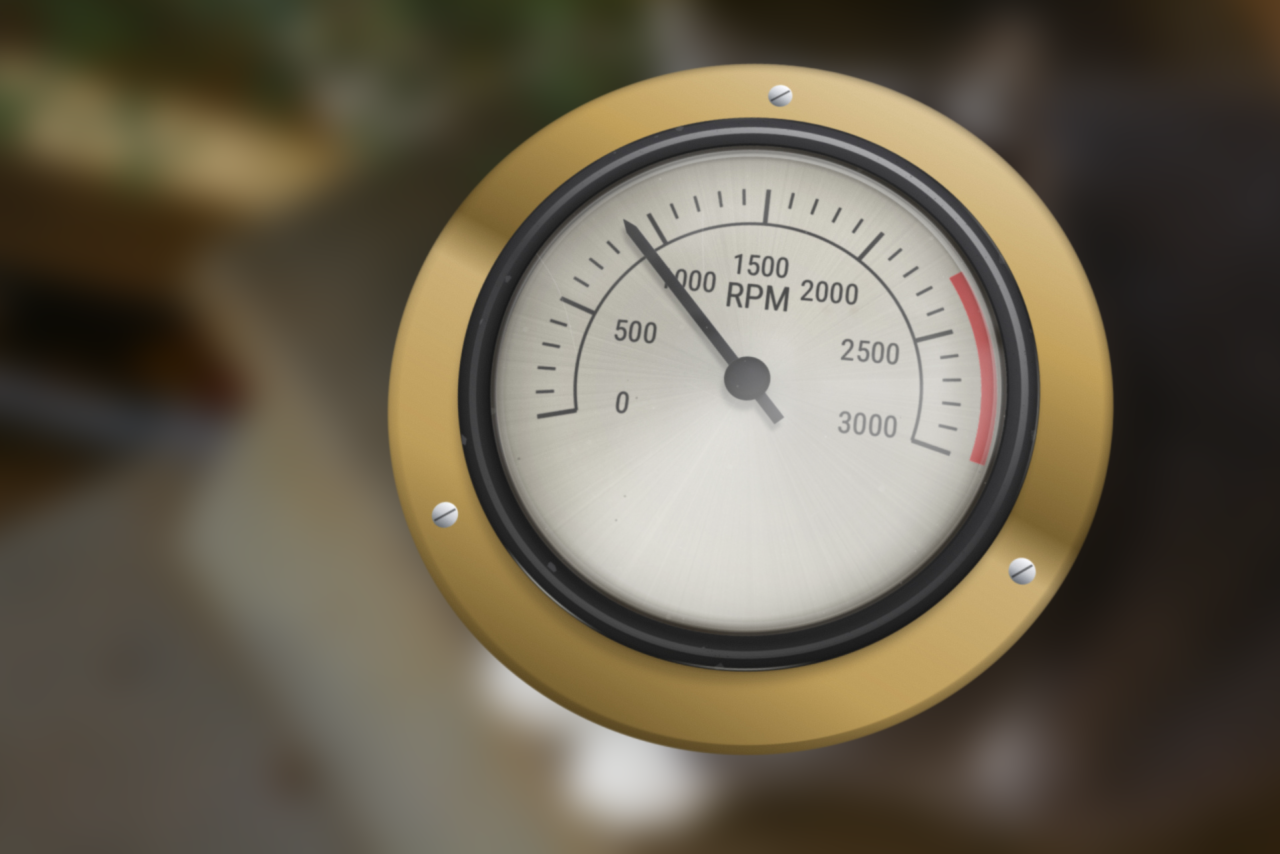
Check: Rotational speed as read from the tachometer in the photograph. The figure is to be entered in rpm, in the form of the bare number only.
900
